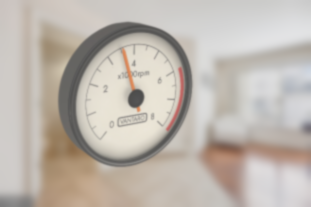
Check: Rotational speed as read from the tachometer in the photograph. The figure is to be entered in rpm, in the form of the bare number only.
3500
